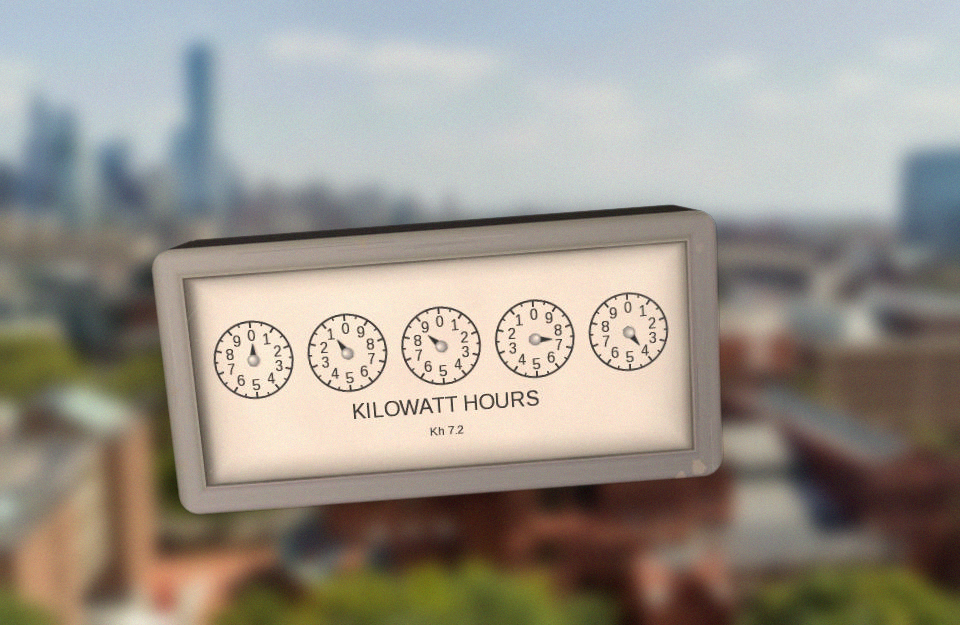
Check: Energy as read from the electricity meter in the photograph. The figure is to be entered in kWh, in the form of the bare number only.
874
